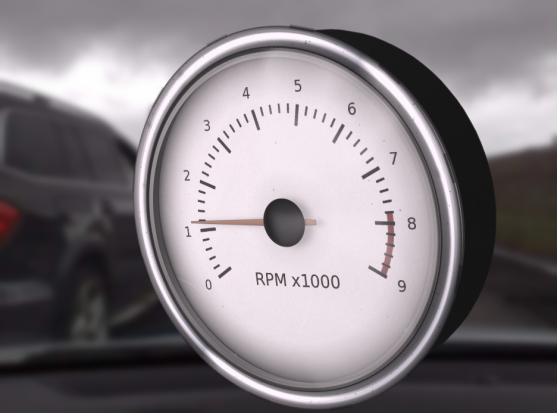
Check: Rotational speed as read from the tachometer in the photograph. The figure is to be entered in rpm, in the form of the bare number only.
1200
